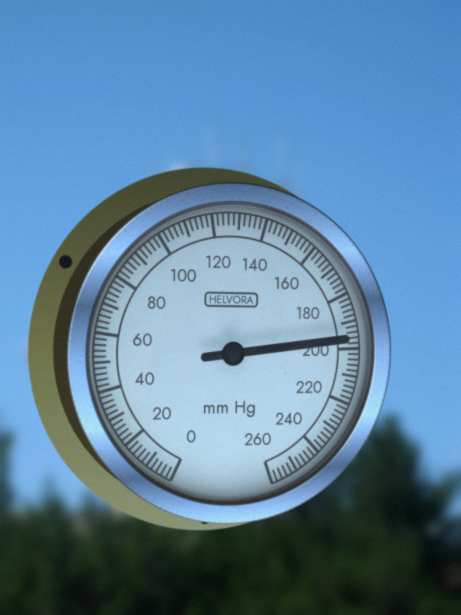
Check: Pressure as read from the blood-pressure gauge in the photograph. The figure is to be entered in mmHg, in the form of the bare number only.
196
